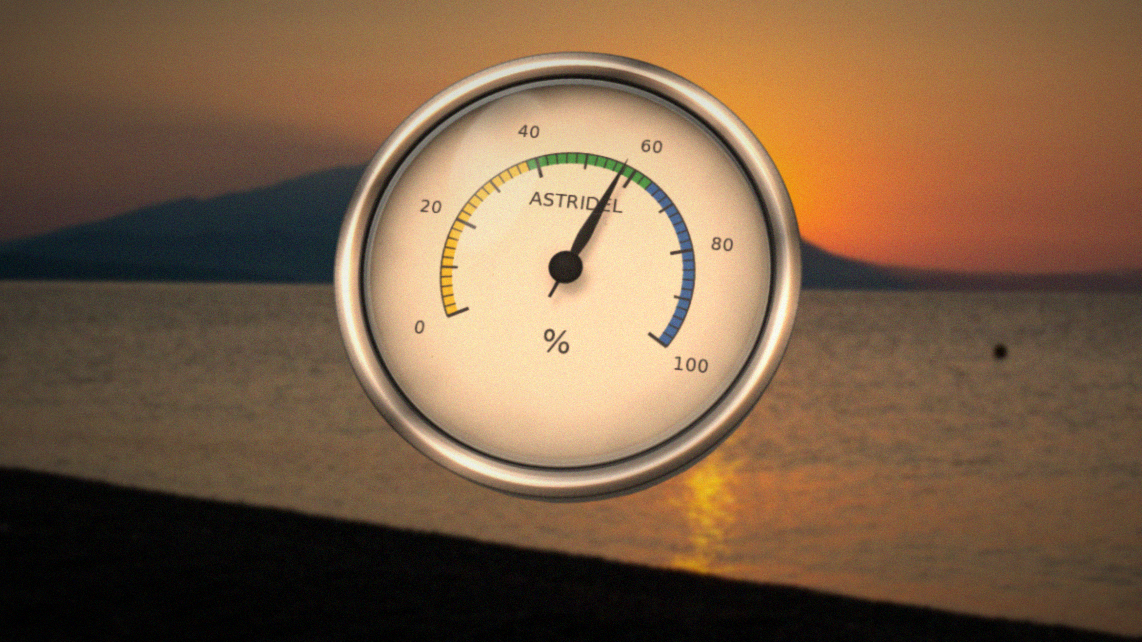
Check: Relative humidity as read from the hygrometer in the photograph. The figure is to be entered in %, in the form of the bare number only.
58
